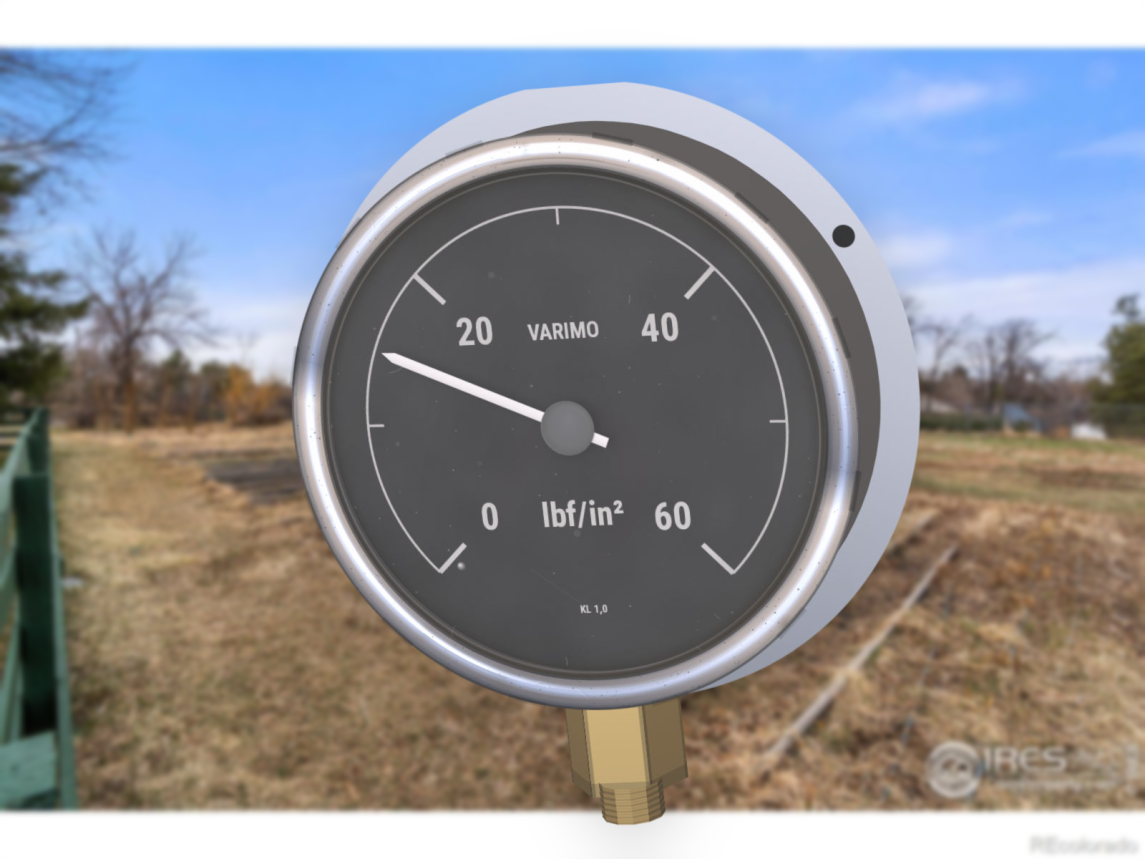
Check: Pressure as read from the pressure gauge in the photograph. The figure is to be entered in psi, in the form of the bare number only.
15
